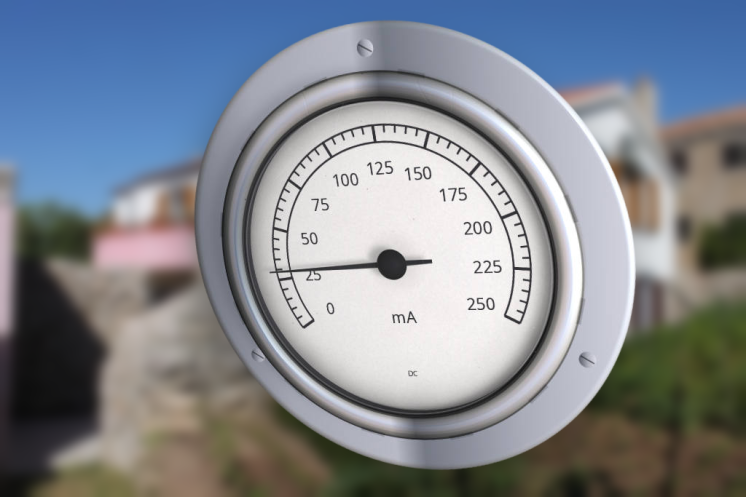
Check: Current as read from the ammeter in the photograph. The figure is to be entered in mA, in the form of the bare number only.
30
